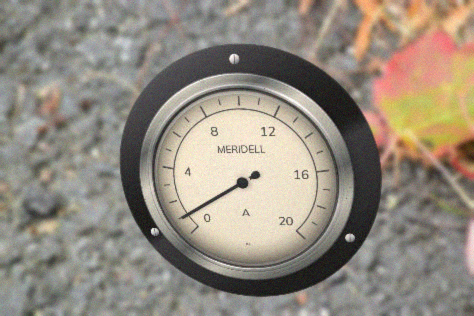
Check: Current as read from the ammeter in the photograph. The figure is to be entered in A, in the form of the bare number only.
1
